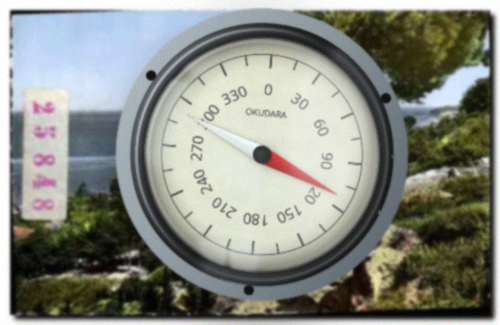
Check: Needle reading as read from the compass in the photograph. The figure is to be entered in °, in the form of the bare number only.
112.5
